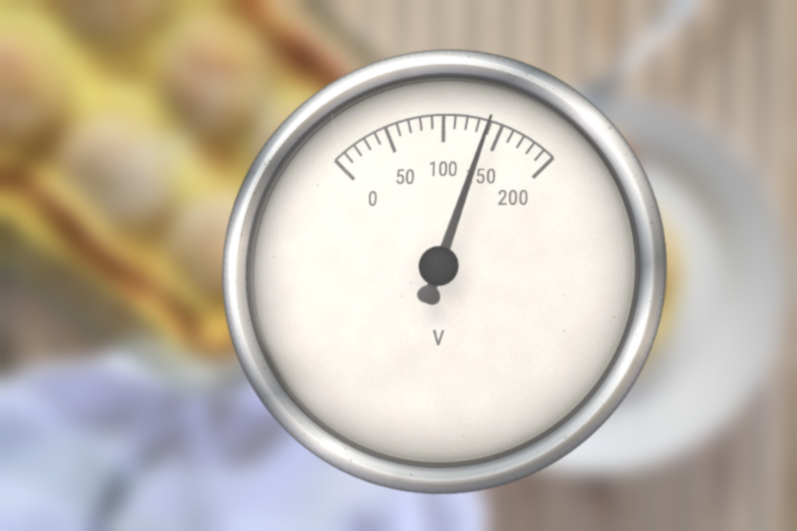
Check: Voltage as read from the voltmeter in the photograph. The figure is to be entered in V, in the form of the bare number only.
140
